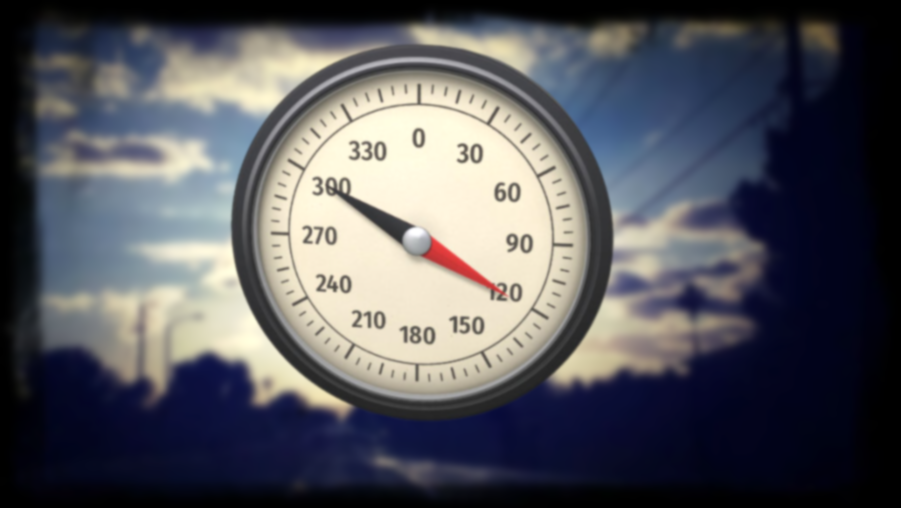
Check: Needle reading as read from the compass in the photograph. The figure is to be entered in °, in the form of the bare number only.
120
